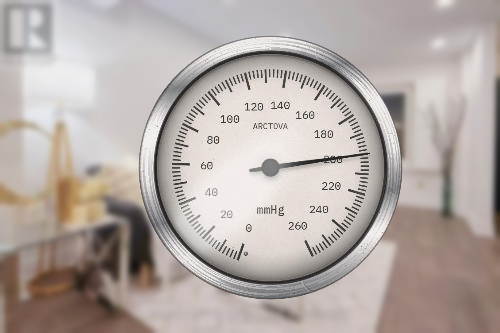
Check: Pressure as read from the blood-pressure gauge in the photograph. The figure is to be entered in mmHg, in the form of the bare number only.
200
